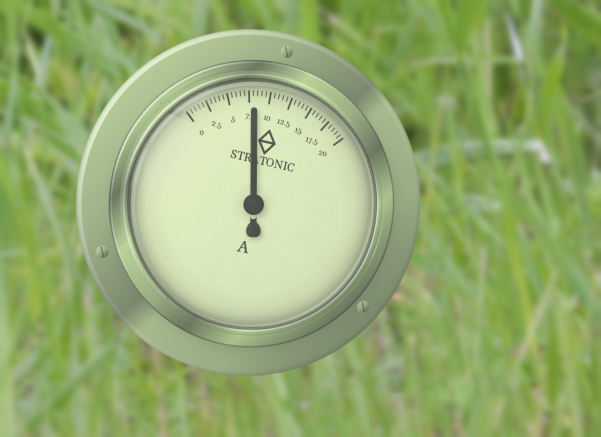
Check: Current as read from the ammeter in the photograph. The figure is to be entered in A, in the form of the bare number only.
8
